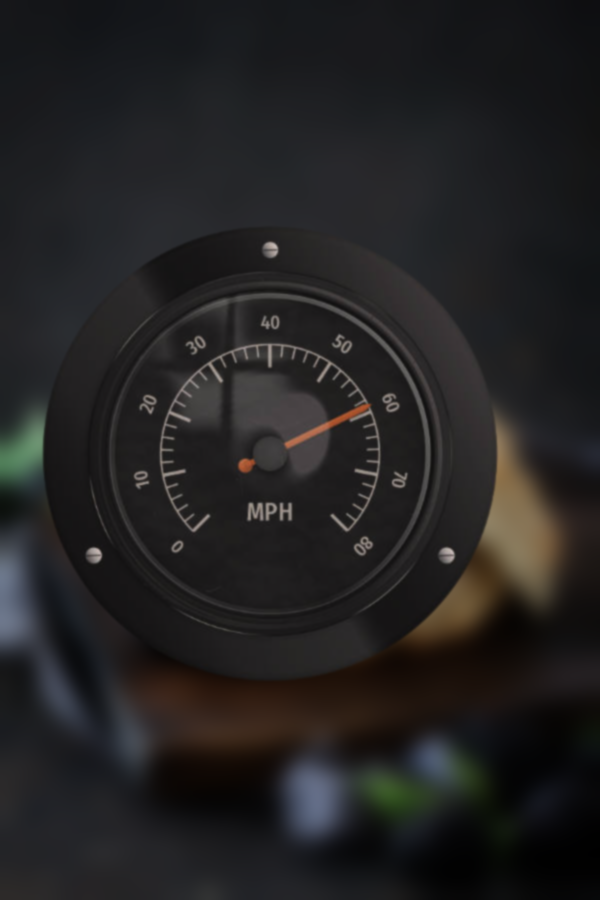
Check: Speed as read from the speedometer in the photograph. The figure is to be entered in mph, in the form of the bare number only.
59
